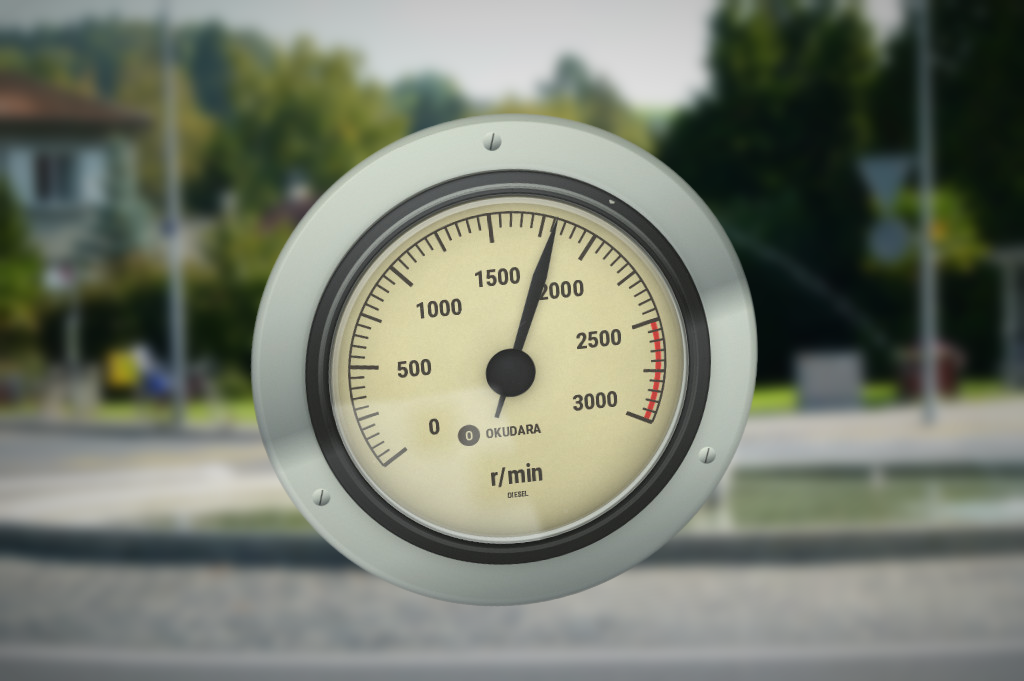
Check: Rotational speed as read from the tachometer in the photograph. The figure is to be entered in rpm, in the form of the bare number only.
1800
